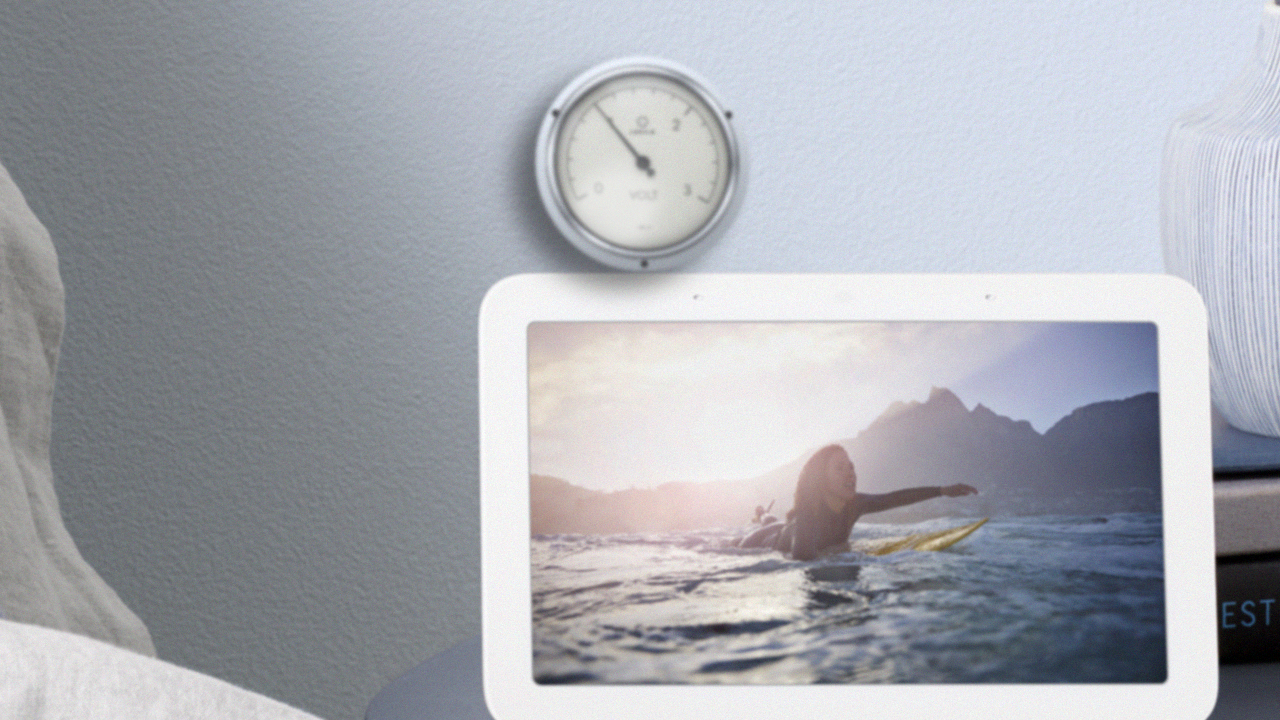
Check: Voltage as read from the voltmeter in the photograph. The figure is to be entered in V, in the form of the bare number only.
1
